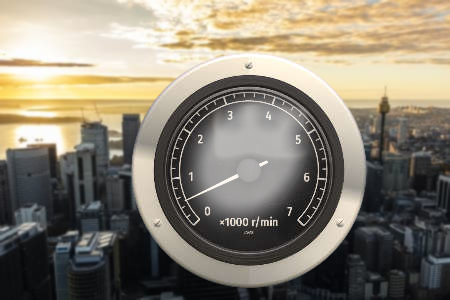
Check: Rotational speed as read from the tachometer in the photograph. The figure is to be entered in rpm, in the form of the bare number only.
500
